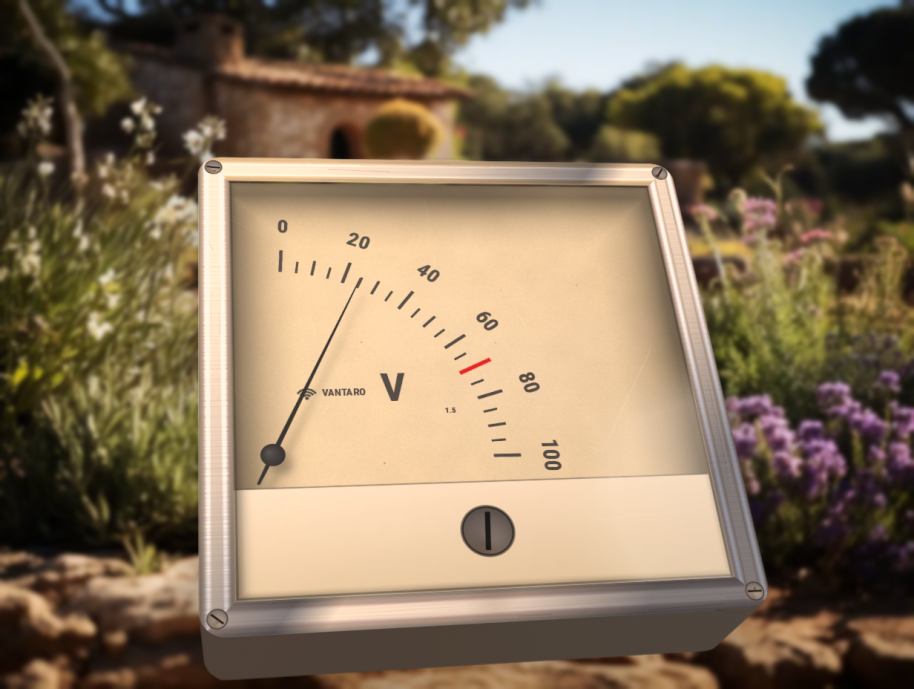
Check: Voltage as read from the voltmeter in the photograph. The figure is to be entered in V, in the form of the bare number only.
25
